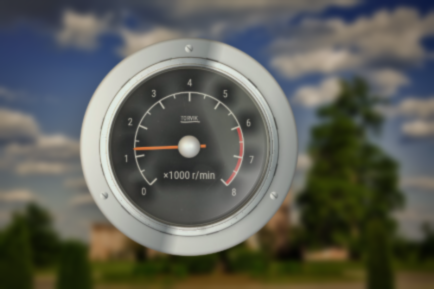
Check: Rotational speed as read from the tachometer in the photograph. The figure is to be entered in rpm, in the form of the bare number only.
1250
